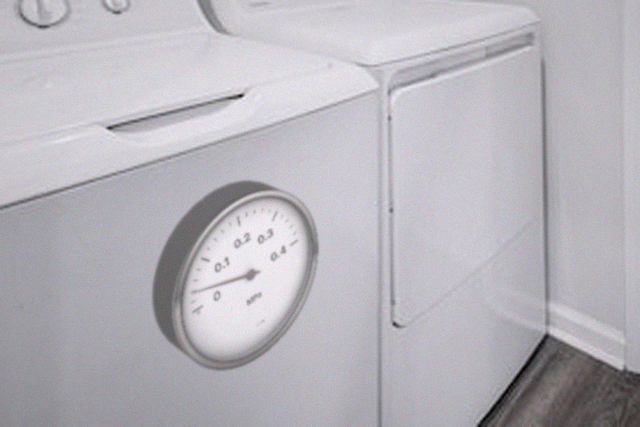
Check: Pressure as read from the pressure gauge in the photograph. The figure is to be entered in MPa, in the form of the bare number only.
0.04
